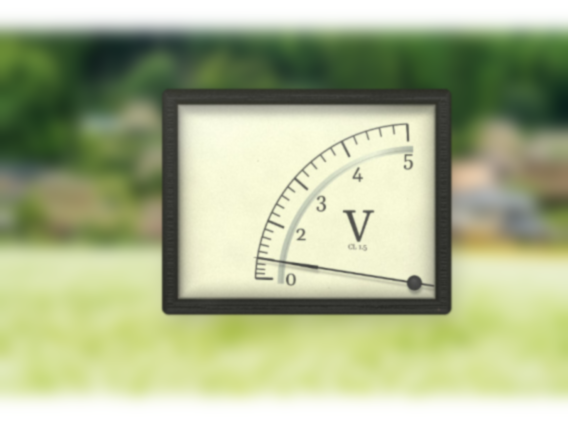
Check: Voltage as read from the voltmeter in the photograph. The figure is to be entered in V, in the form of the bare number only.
1
